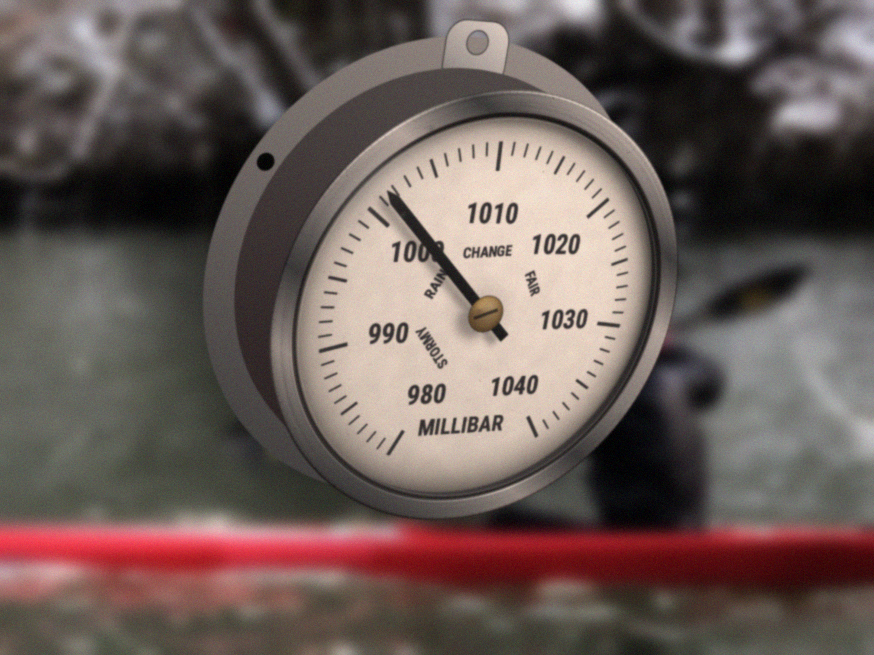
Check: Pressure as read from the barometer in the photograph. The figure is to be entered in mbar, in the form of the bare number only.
1001.5
